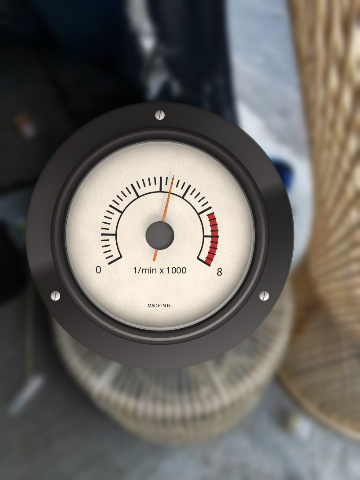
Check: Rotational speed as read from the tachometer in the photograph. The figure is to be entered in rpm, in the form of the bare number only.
4400
